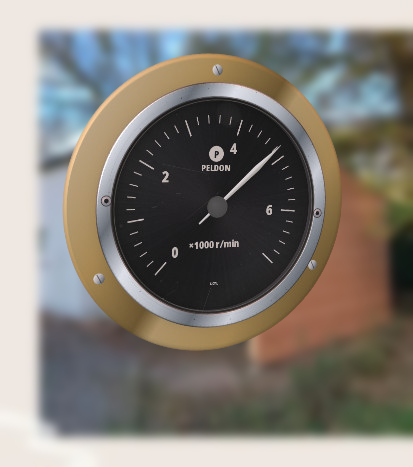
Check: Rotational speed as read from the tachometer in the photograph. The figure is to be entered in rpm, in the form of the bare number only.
4800
